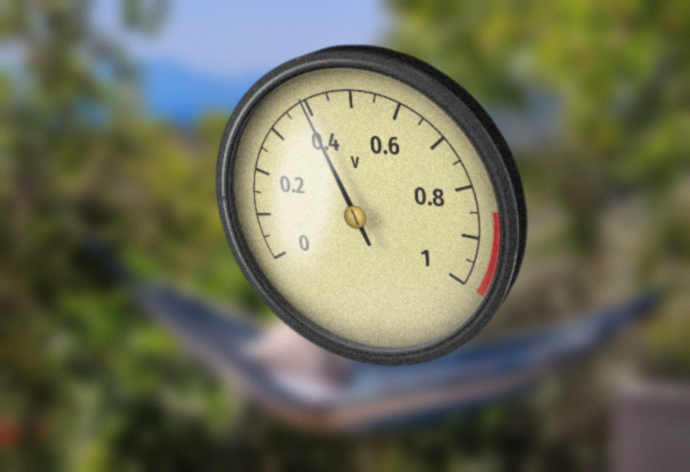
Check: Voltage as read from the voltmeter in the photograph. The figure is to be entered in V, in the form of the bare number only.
0.4
